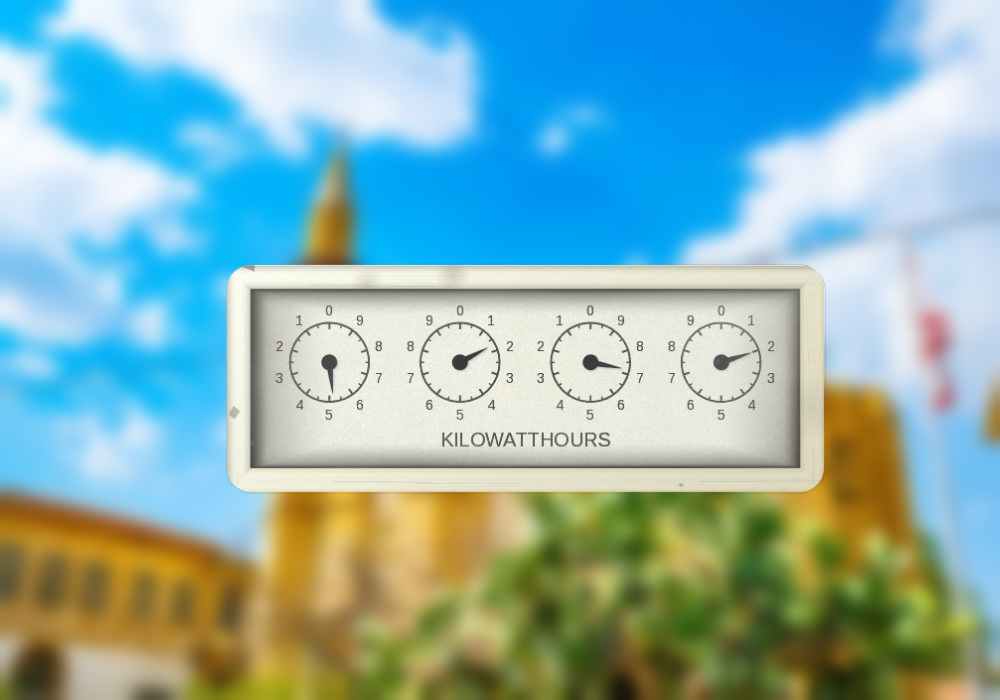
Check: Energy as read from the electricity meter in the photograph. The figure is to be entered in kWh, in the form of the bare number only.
5172
